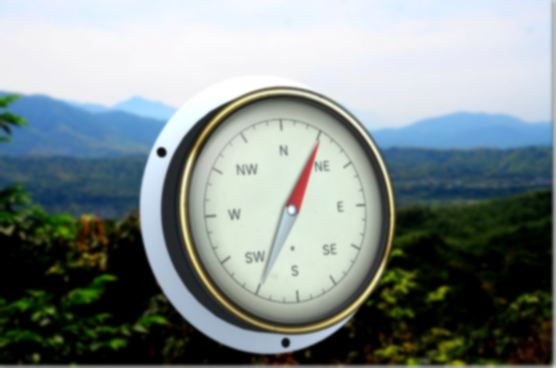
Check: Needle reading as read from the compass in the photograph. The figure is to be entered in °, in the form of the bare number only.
30
